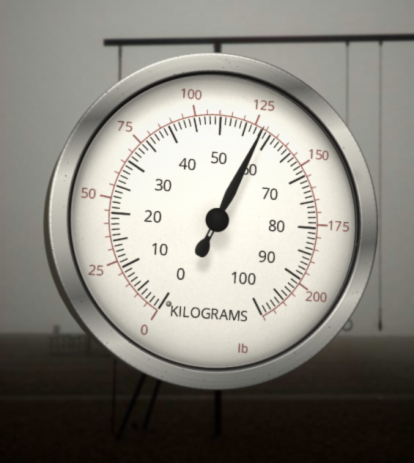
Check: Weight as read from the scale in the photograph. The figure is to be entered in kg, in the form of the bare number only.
58
